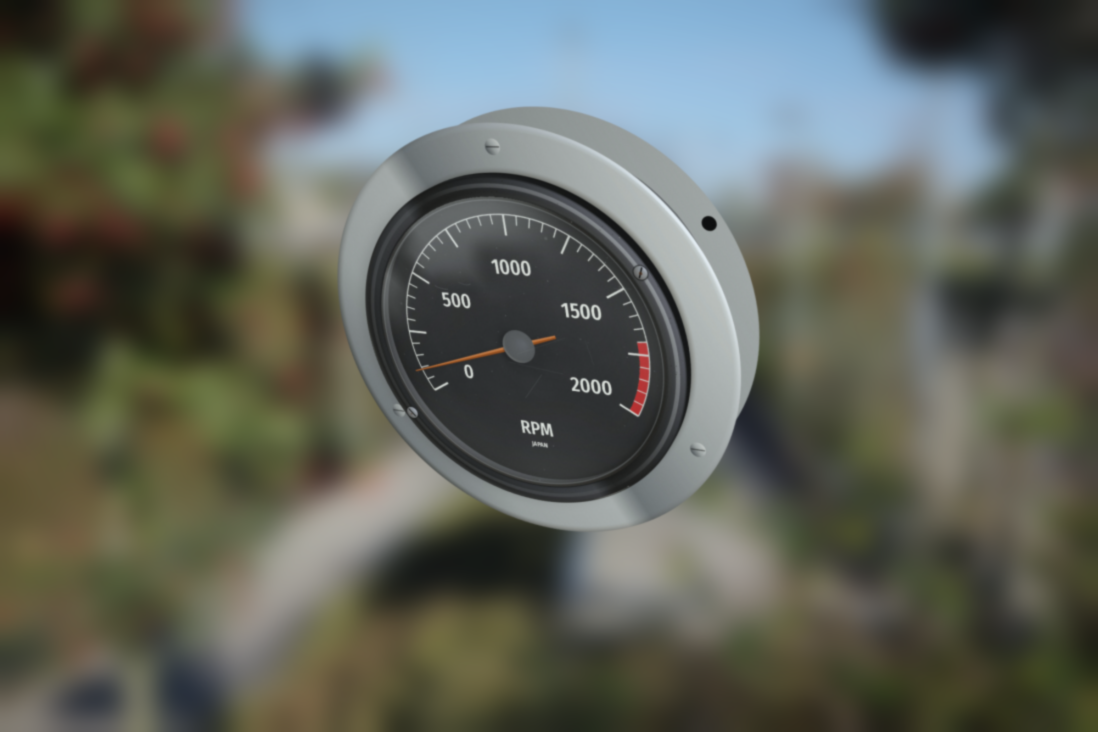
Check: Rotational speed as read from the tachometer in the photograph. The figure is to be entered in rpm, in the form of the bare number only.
100
